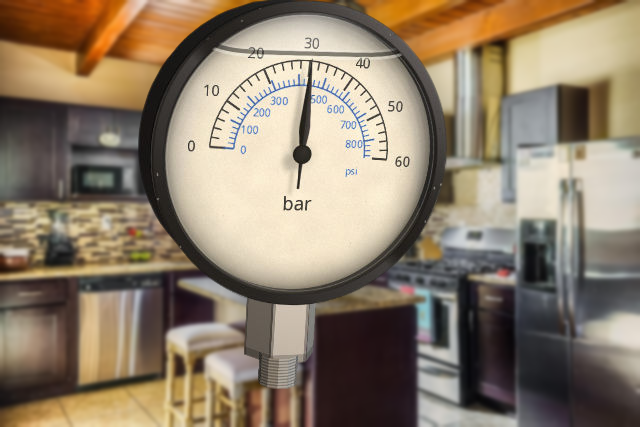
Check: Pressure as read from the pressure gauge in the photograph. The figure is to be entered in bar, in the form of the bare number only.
30
